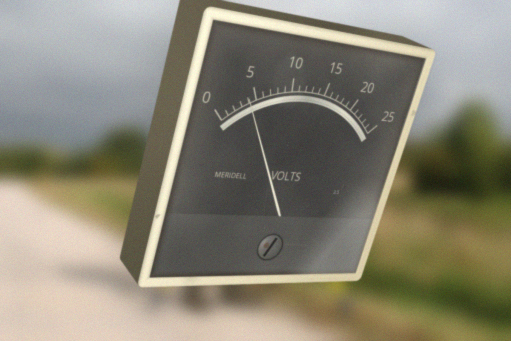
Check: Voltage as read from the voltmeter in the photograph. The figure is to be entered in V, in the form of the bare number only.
4
